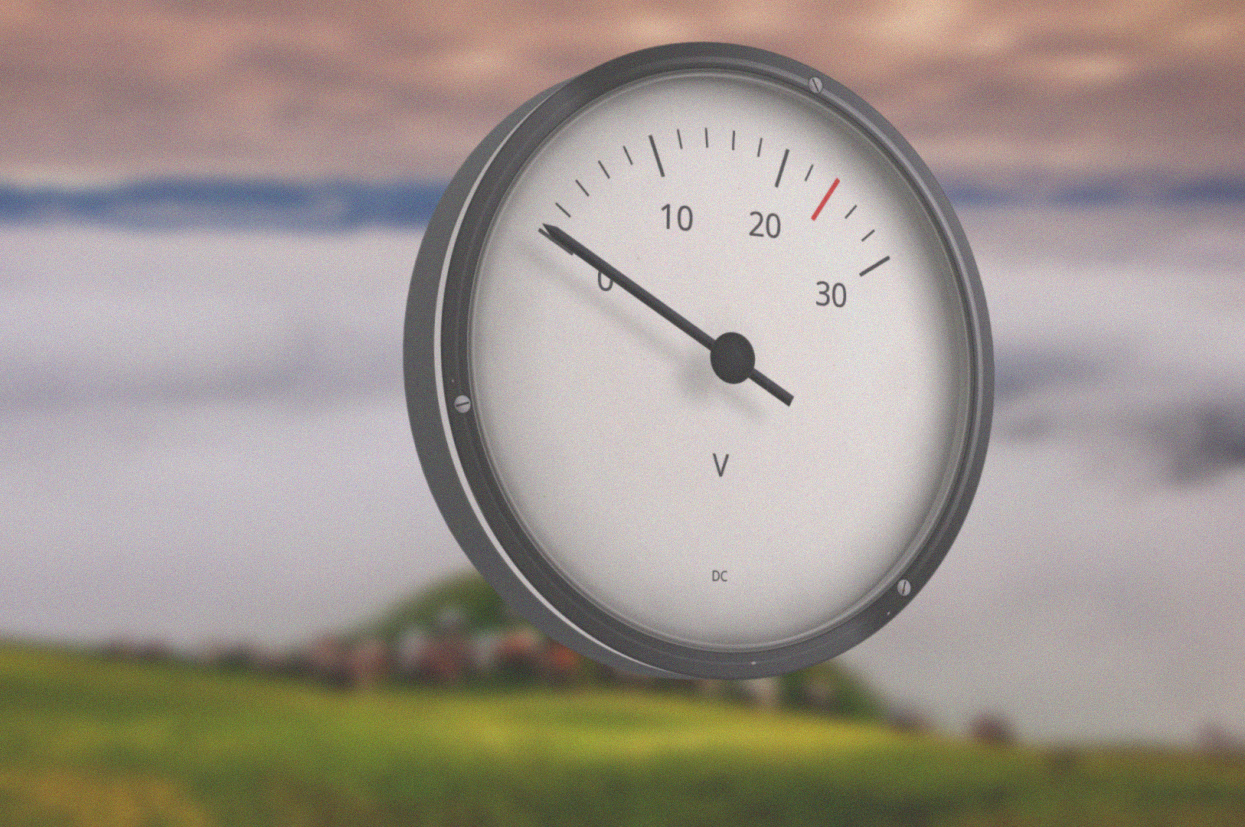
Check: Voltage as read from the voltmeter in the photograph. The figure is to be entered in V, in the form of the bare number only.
0
